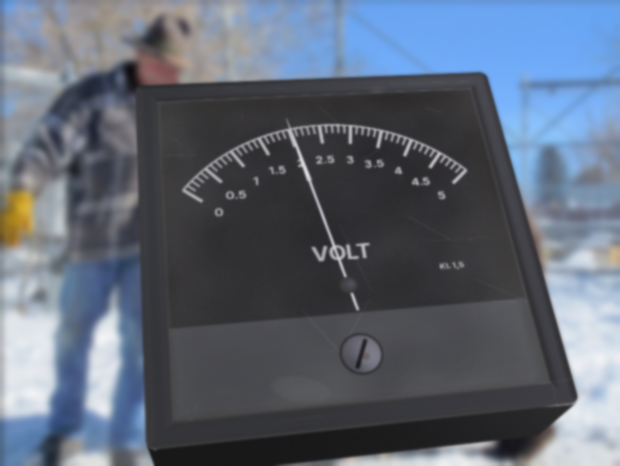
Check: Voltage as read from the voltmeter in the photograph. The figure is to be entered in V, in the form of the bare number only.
2
